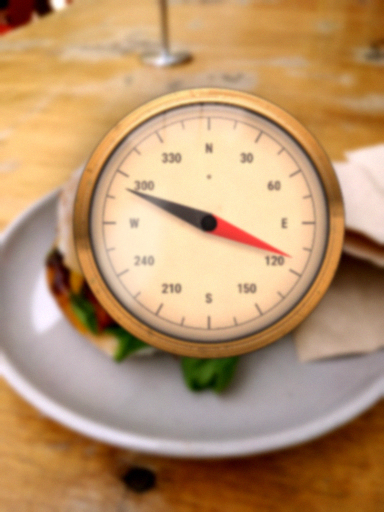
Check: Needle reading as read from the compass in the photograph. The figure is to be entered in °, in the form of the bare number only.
112.5
